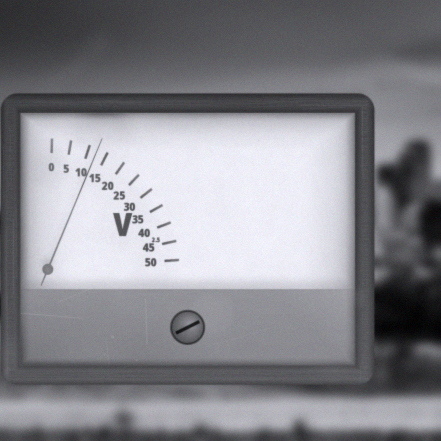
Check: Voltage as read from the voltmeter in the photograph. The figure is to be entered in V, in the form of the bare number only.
12.5
